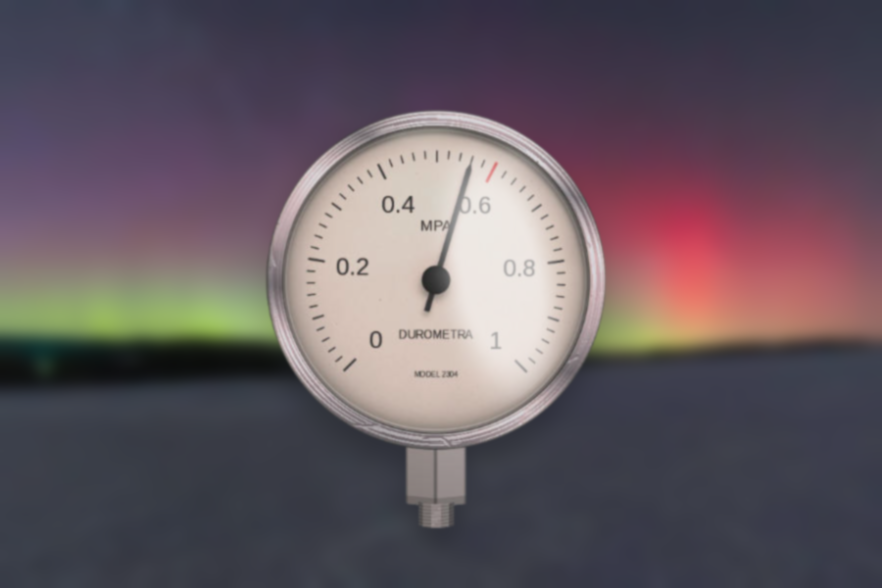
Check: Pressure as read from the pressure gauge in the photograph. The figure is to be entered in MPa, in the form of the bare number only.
0.56
